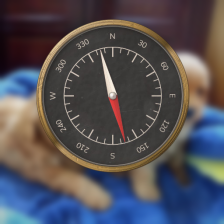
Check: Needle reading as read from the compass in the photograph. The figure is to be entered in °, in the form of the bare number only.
165
